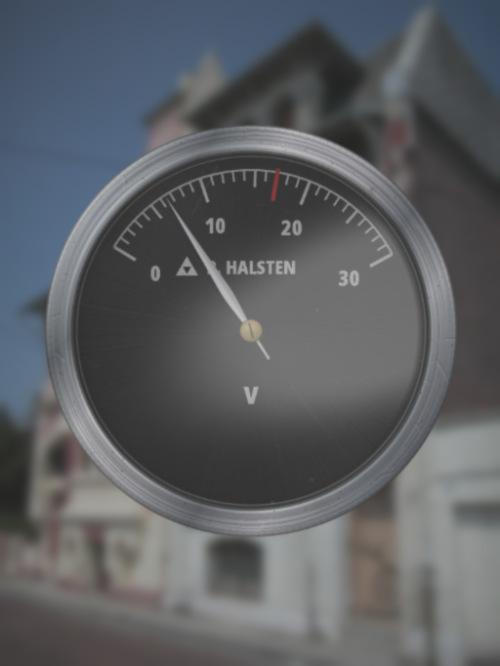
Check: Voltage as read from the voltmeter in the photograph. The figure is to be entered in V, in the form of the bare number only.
6.5
